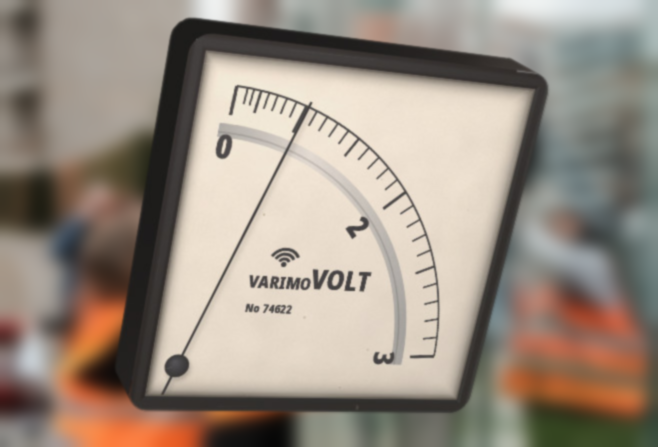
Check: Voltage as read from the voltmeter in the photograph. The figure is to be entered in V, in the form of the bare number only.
1
